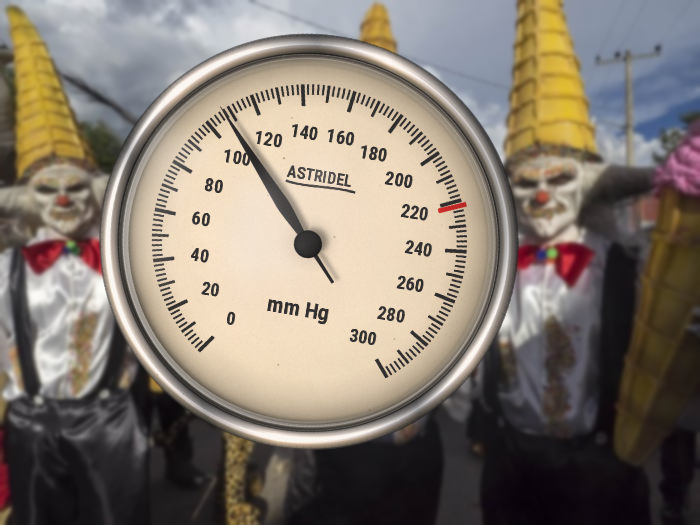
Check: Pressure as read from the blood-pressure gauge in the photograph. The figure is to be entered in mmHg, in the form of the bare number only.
108
